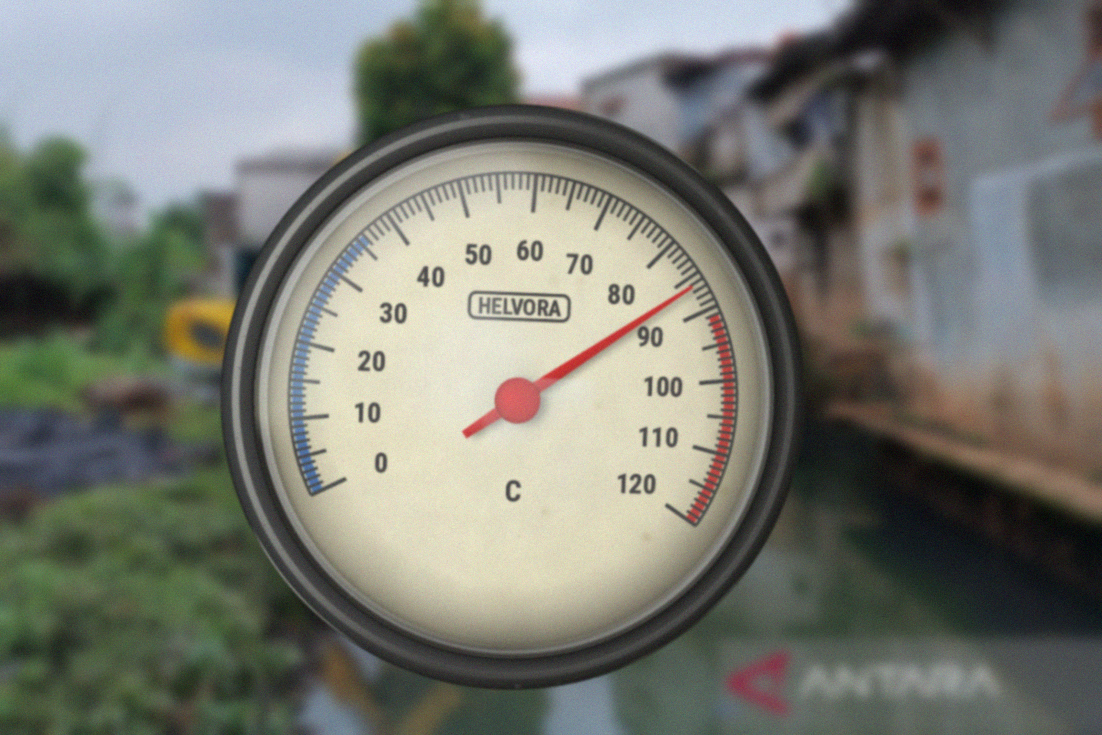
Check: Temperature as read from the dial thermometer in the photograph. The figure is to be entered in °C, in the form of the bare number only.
86
